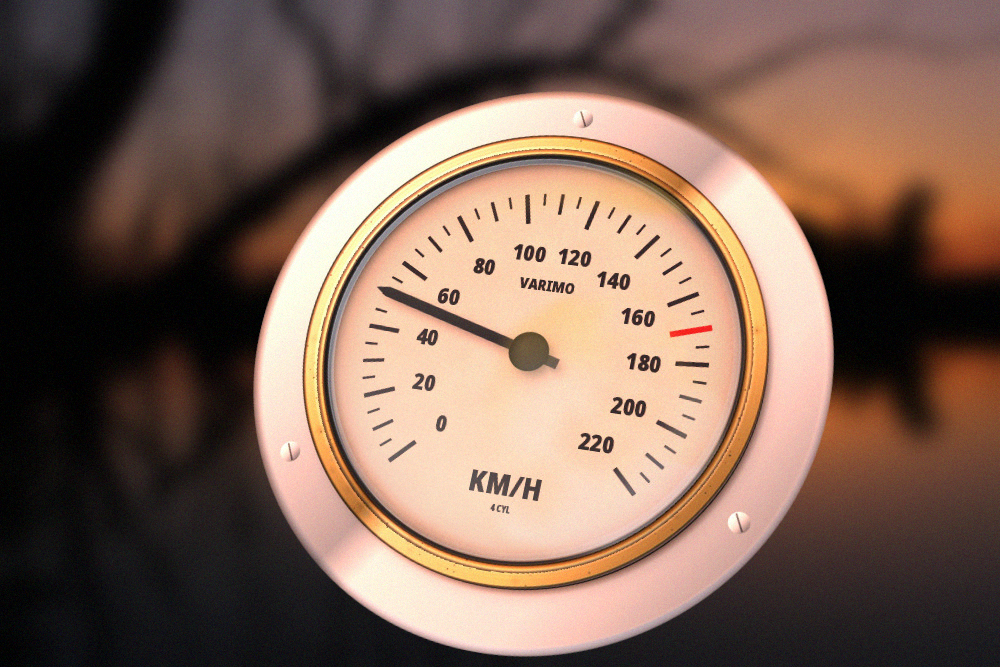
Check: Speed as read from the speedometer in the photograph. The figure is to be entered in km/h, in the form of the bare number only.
50
